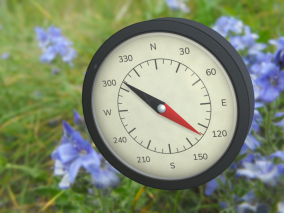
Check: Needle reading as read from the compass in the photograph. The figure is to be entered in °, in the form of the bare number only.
130
